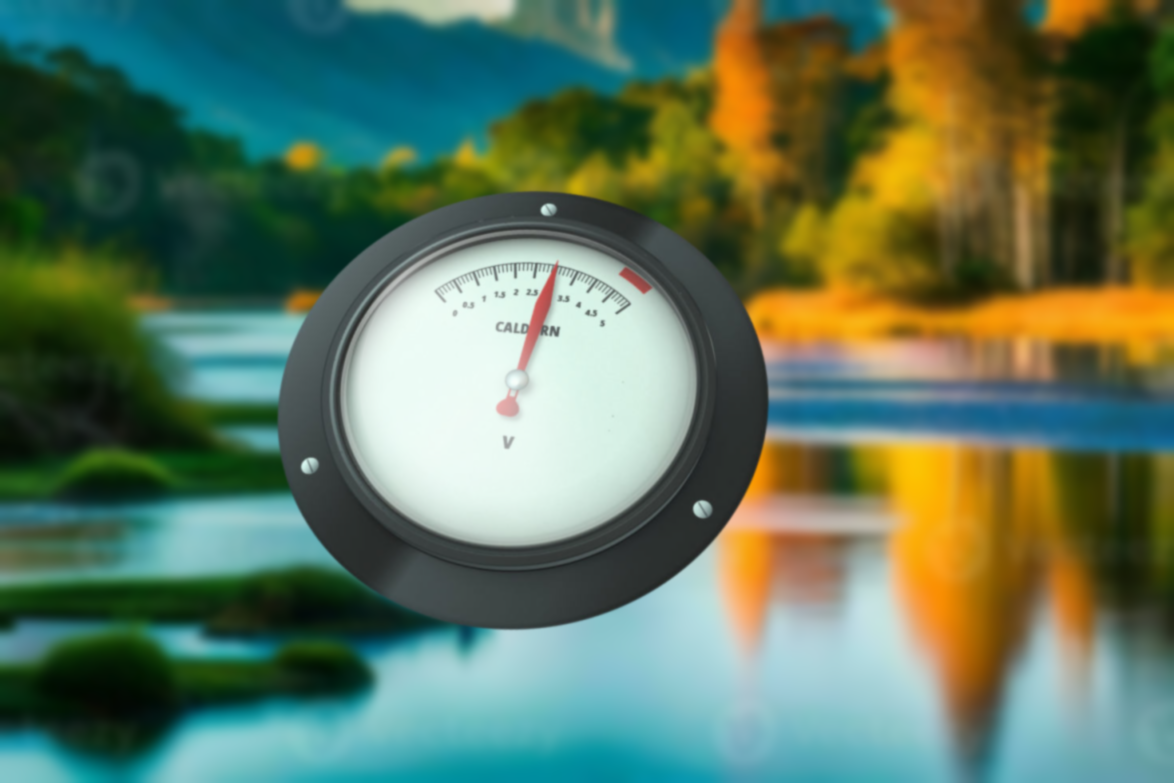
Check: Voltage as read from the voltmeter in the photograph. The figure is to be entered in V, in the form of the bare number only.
3
